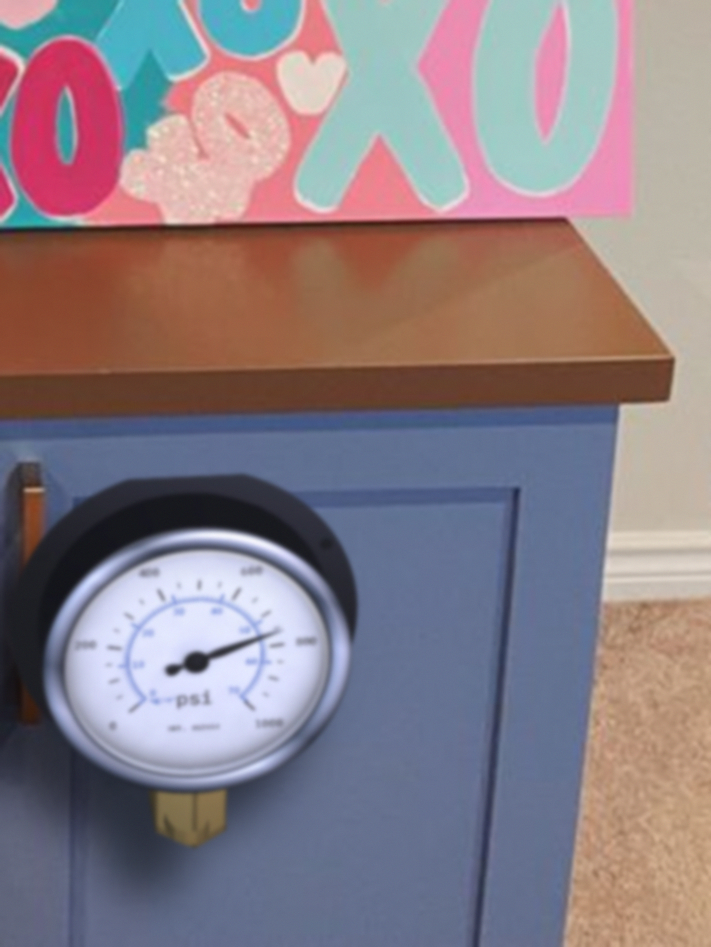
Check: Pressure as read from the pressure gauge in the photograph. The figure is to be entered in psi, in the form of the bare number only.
750
